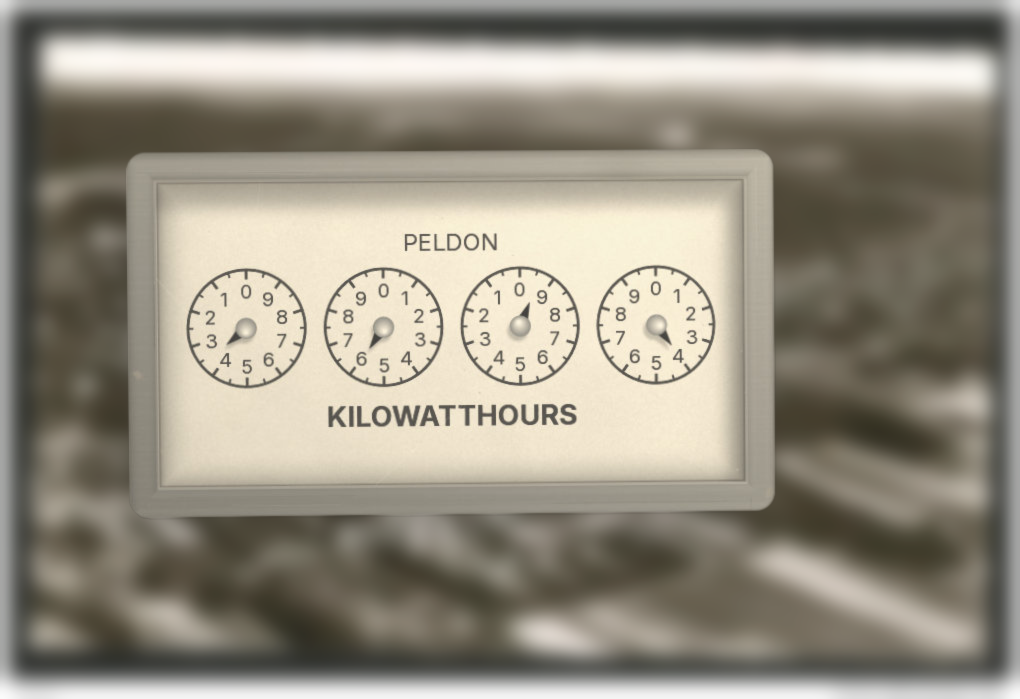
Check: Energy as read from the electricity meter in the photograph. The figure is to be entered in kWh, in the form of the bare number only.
3594
